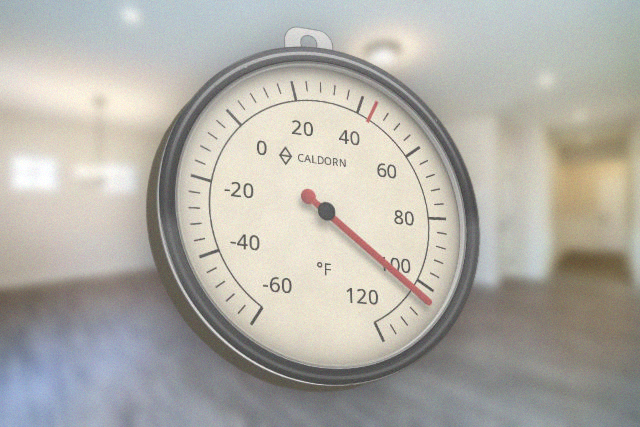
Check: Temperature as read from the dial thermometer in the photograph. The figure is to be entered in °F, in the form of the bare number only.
104
